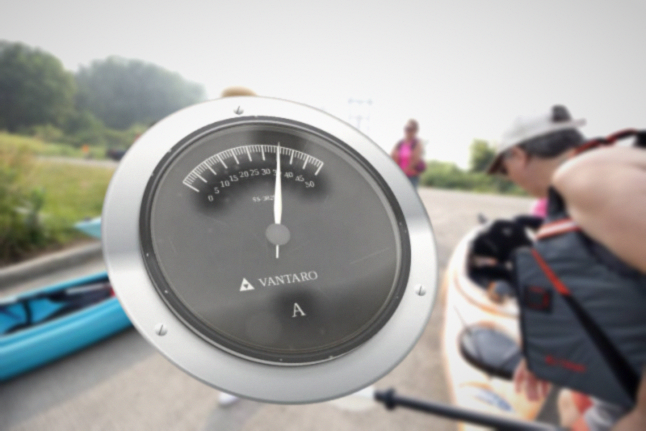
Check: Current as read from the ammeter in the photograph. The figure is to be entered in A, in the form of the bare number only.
35
